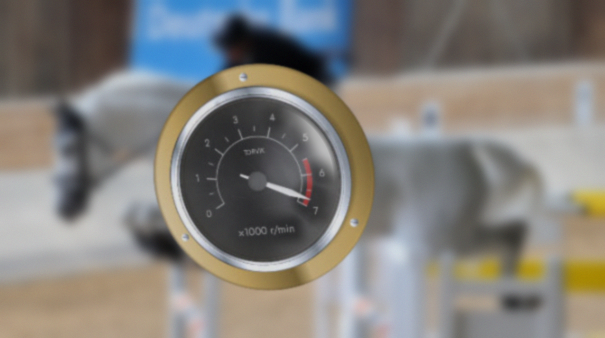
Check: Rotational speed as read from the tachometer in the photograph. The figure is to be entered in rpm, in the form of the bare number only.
6750
